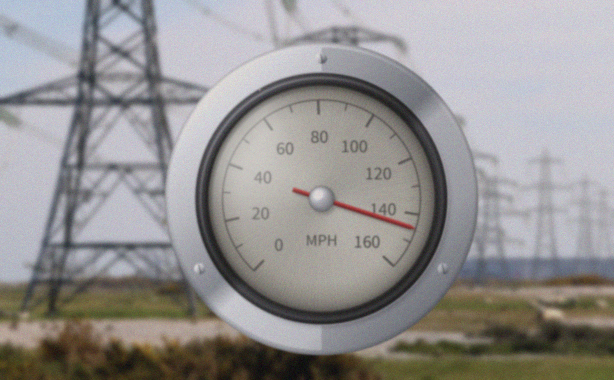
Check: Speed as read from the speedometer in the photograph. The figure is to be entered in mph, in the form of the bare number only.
145
